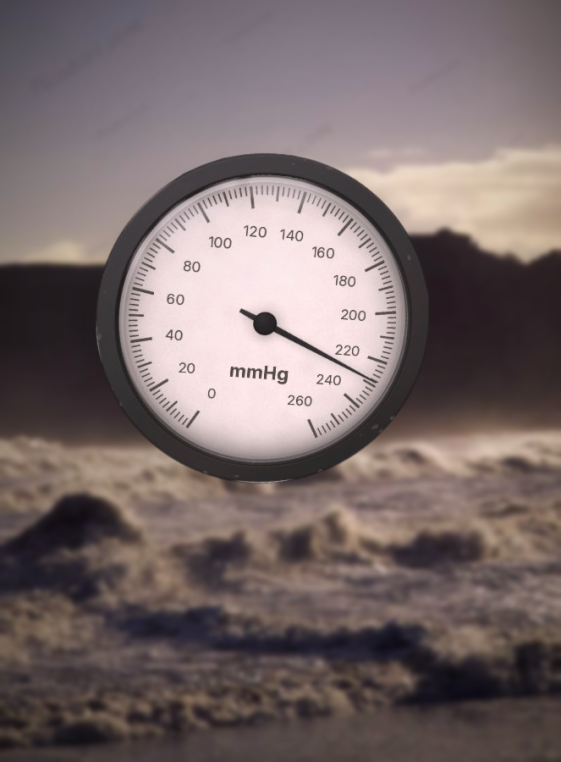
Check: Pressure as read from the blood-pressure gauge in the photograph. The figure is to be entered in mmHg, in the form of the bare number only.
228
